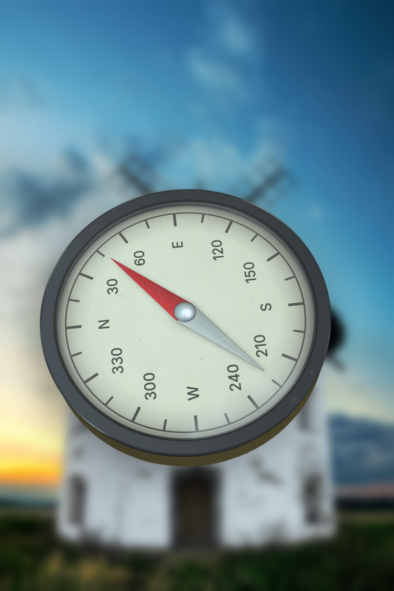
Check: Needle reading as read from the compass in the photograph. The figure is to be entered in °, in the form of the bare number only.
45
